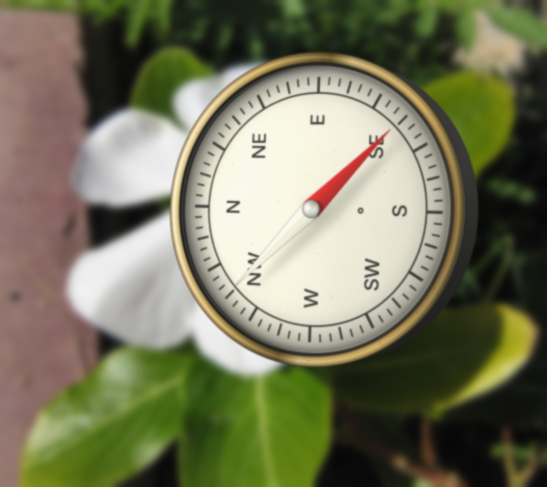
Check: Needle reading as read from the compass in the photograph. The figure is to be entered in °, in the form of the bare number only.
135
